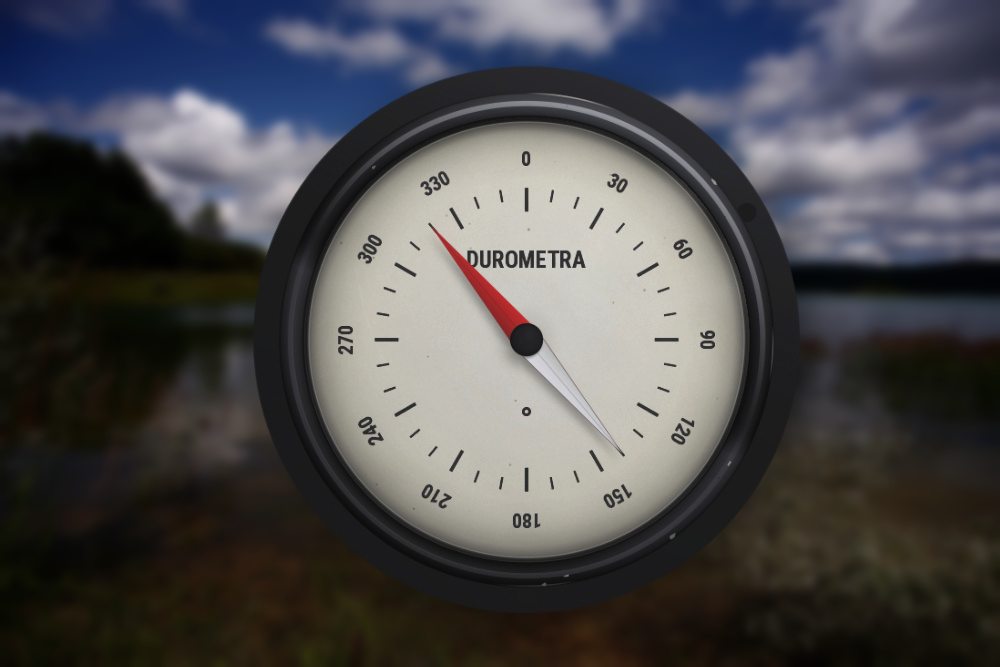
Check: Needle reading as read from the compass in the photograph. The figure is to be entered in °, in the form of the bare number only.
320
